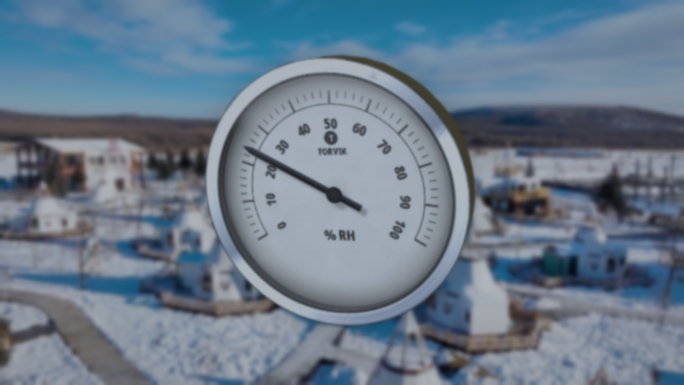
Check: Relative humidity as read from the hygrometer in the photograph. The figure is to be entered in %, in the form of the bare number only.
24
